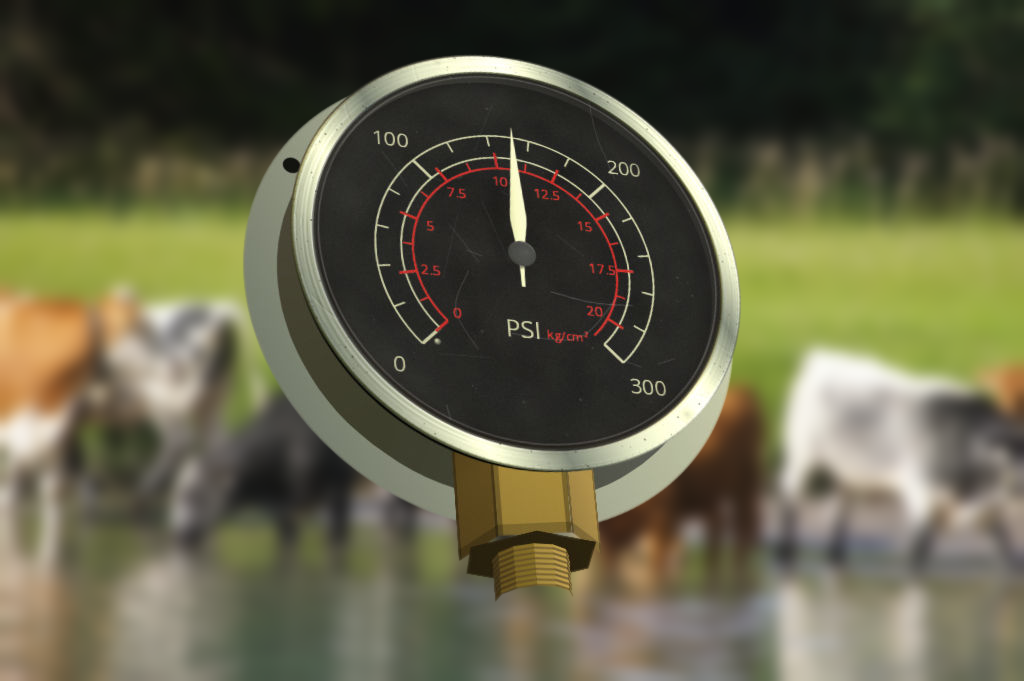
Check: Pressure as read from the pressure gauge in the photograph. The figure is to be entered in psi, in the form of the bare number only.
150
